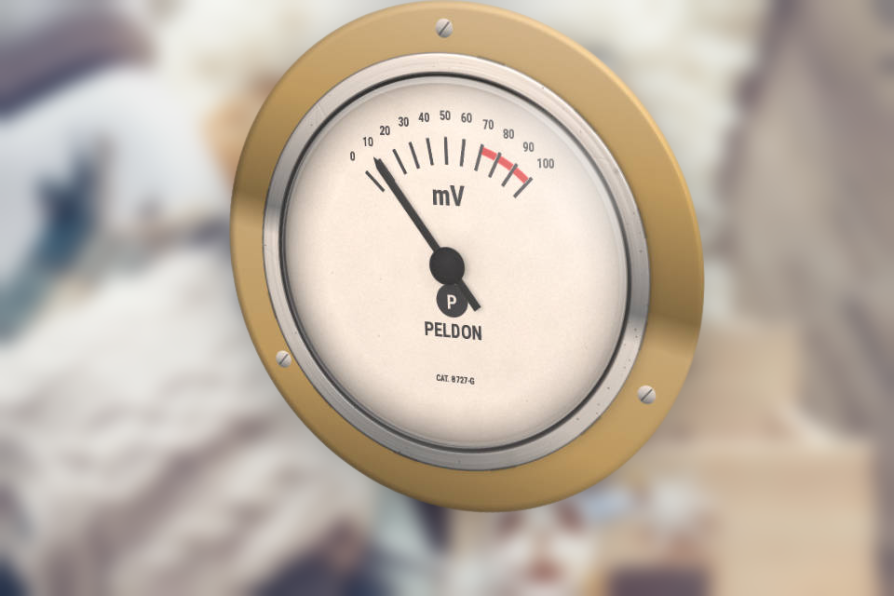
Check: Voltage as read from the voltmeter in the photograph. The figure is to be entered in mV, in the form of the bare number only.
10
